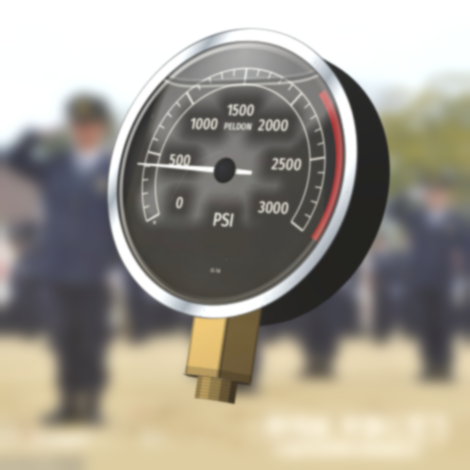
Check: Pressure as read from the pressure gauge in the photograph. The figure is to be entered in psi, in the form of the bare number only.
400
